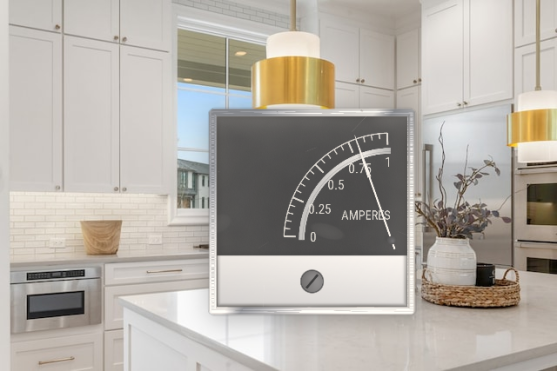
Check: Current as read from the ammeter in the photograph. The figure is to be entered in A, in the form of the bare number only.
0.8
